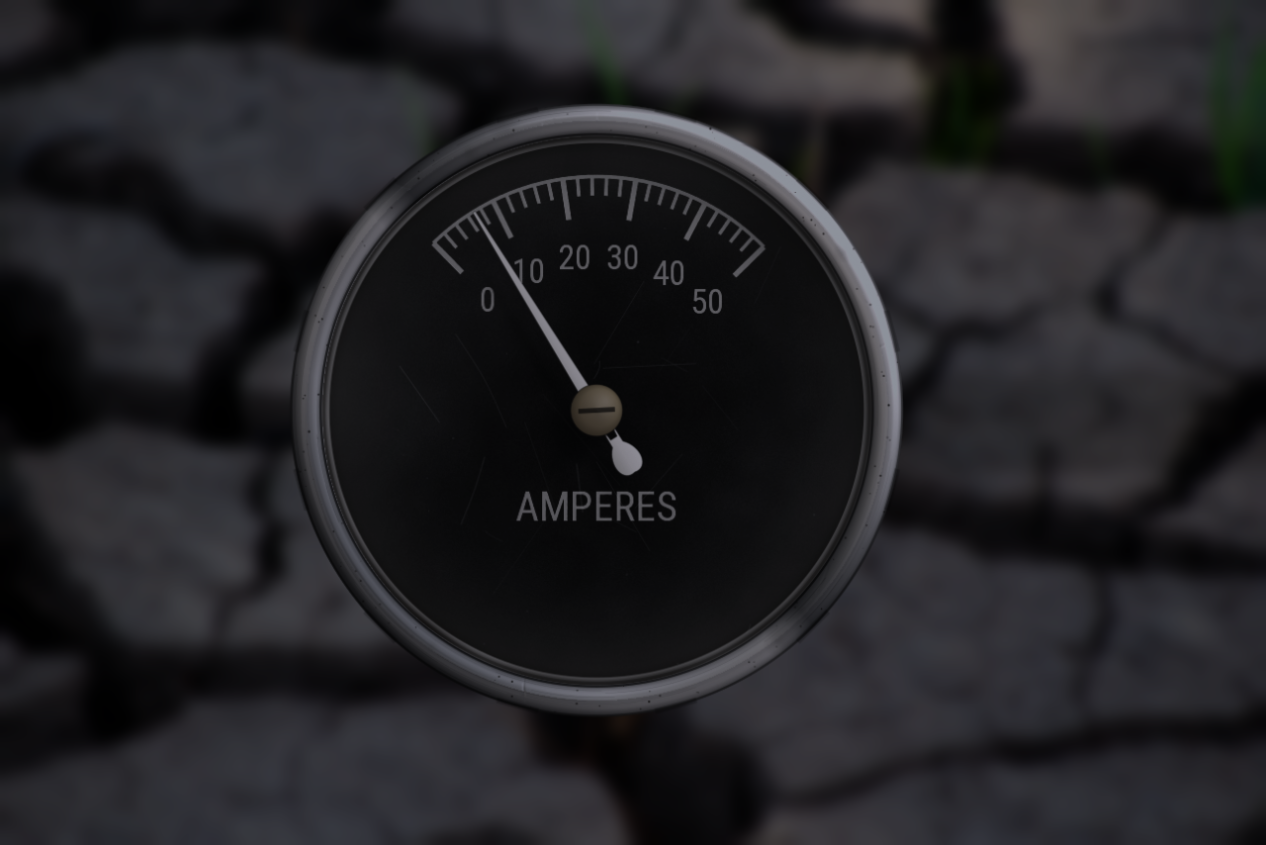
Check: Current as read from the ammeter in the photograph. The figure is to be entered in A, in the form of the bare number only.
7
